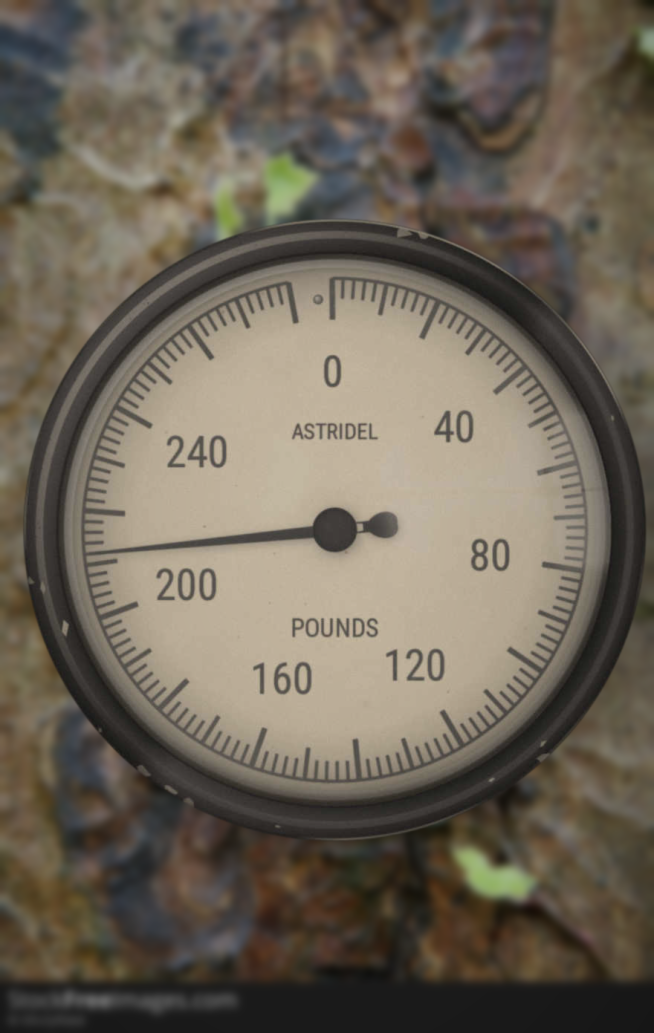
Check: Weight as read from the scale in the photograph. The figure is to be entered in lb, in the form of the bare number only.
212
